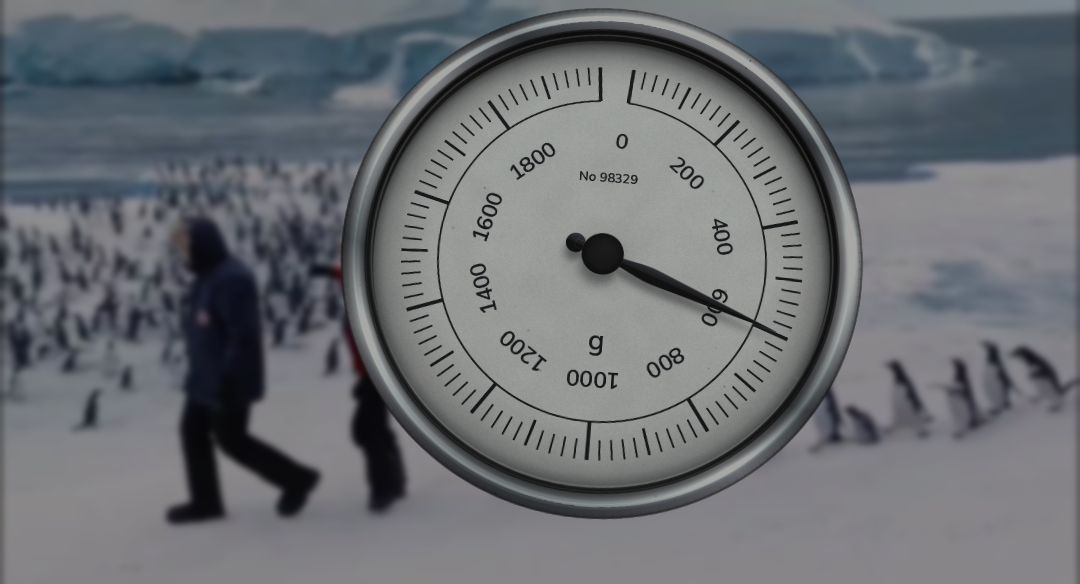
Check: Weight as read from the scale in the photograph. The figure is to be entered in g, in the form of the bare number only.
600
